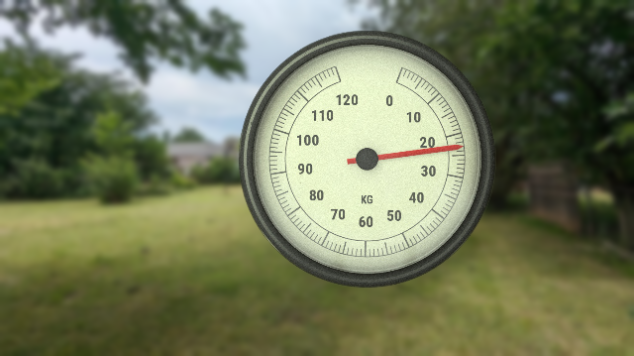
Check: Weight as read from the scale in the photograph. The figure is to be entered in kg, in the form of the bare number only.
23
